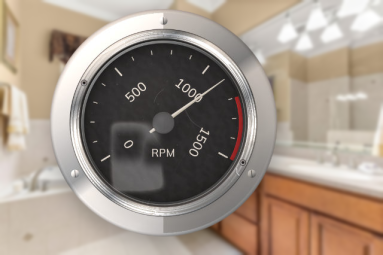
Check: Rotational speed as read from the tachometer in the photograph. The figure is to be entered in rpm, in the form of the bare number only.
1100
